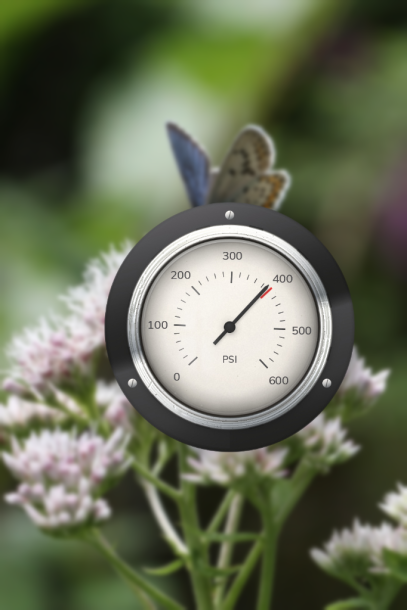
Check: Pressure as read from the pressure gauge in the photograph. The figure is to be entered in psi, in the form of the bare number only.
390
